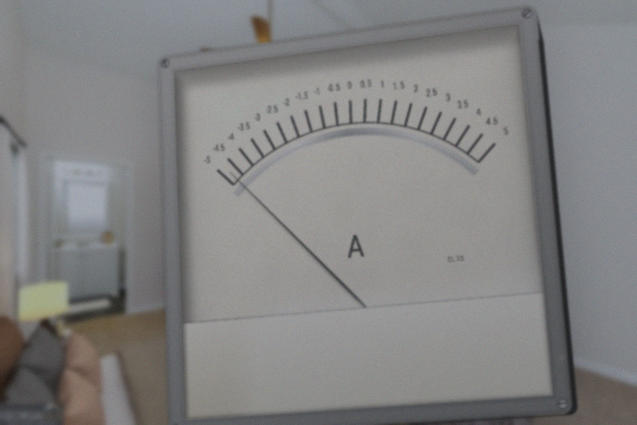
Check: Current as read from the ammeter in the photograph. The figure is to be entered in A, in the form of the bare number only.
-4.75
